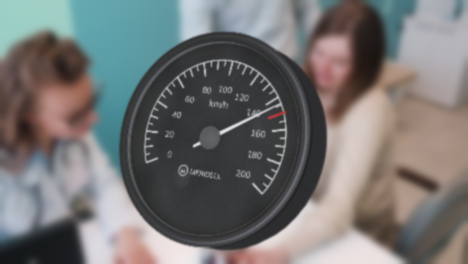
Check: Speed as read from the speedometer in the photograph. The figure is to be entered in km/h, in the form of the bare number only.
145
